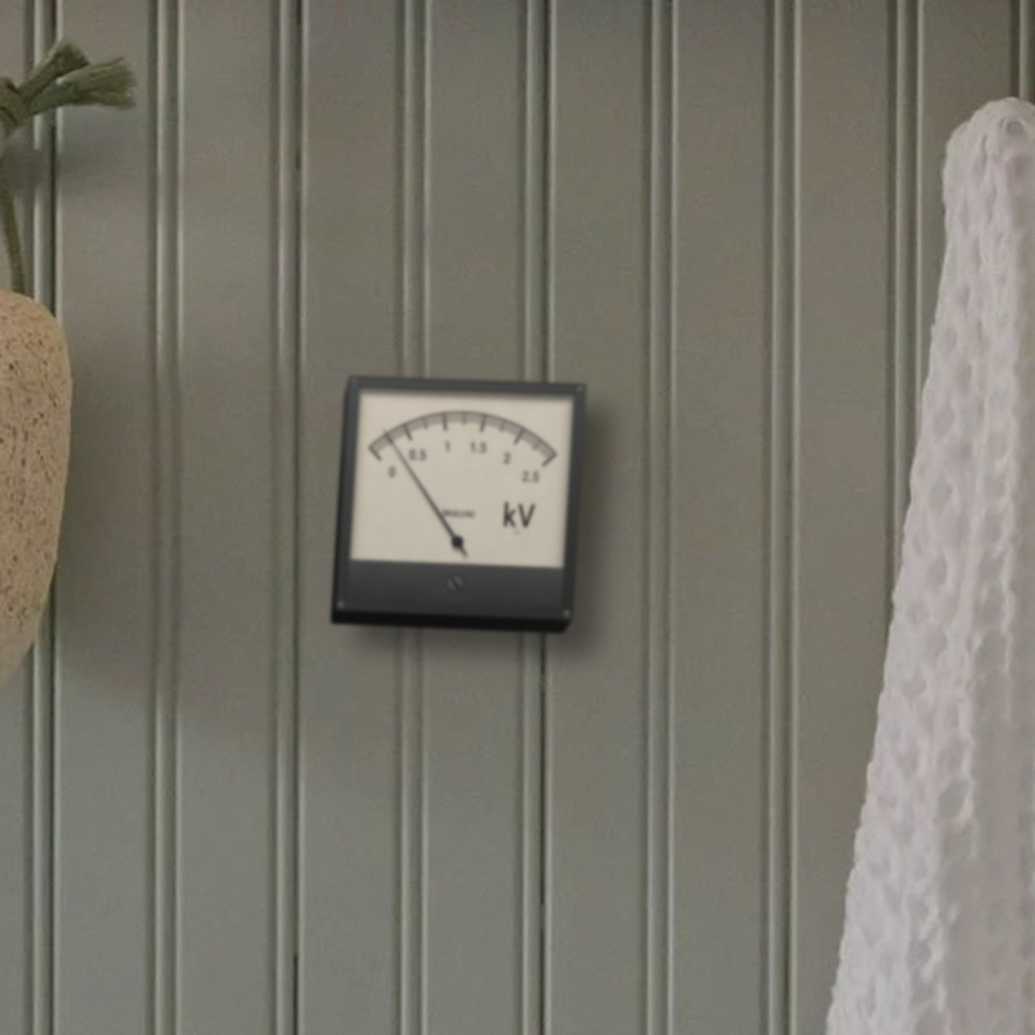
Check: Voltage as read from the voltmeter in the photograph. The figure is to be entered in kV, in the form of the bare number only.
0.25
